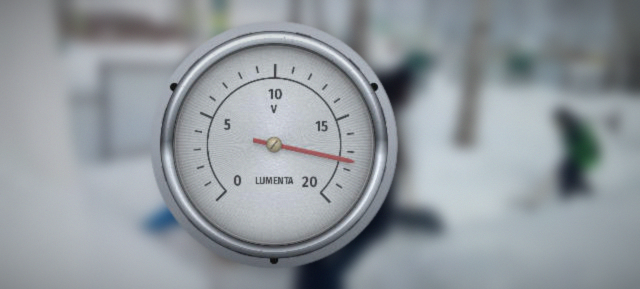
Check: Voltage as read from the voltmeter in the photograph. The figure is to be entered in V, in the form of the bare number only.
17.5
